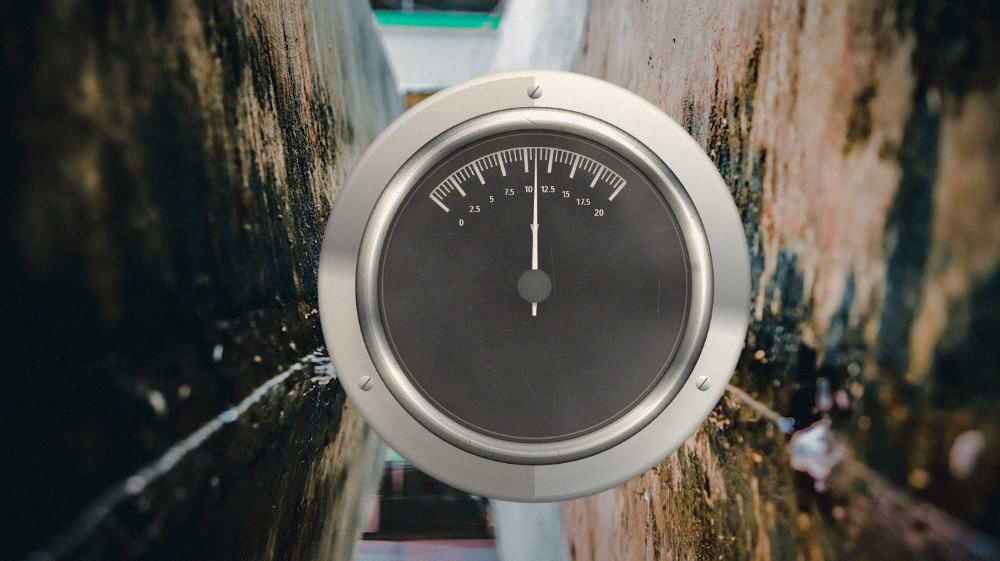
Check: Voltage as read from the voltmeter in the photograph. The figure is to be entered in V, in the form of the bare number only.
11
